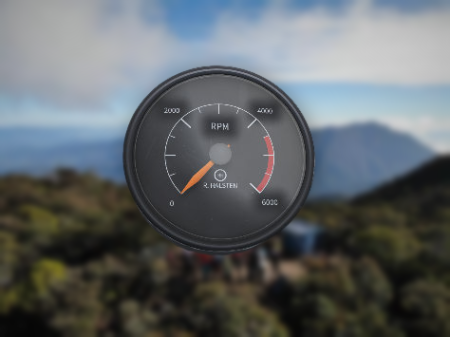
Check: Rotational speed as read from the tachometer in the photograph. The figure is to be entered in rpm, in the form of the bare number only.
0
